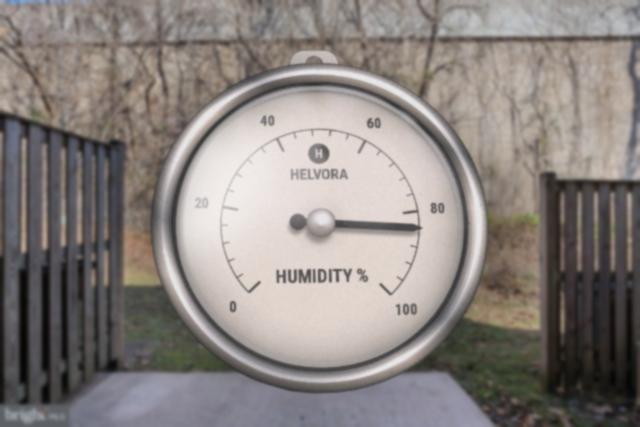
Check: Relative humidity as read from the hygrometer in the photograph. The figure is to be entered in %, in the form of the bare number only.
84
